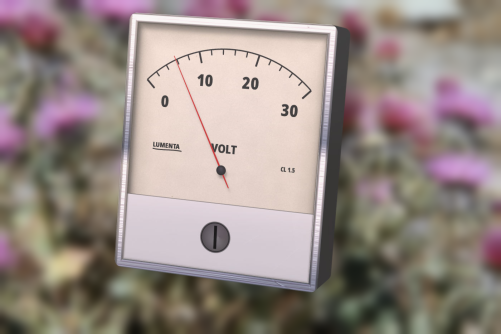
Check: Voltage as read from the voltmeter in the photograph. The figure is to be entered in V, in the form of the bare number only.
6
